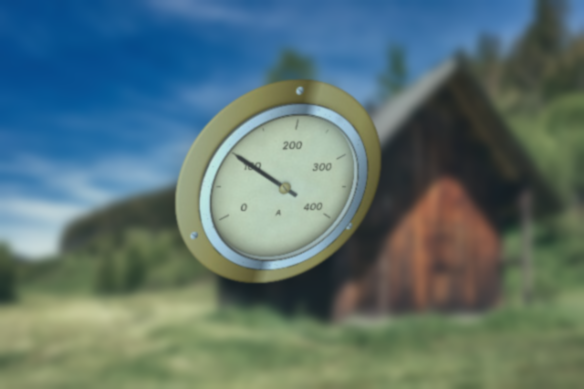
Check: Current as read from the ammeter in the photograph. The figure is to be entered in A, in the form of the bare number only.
100
